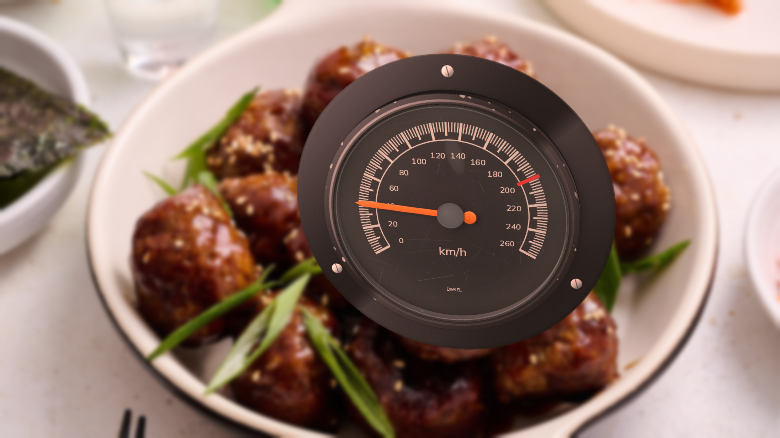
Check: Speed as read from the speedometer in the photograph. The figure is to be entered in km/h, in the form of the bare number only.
40
